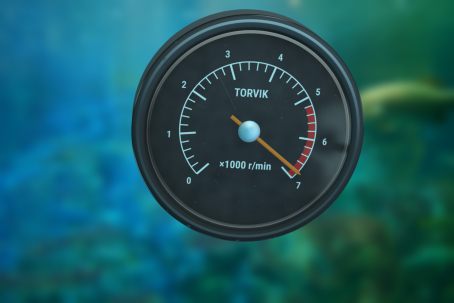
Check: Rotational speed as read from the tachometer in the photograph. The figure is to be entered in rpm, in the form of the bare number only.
6800
